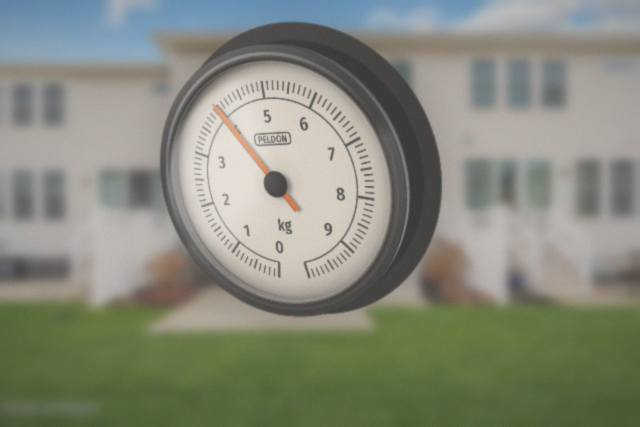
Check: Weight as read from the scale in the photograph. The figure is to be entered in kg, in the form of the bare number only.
4
